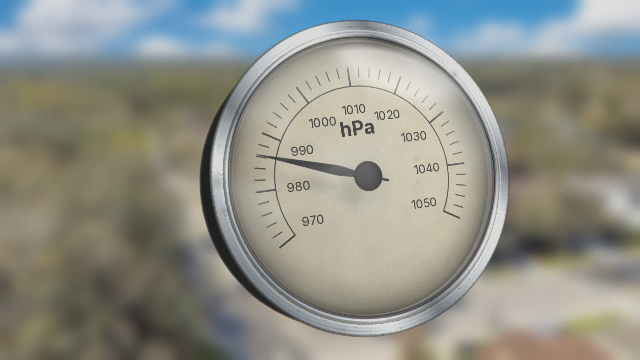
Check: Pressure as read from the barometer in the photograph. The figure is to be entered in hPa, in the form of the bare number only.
986
